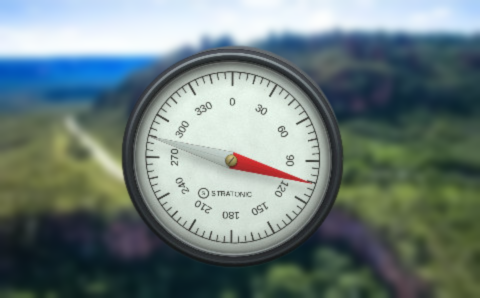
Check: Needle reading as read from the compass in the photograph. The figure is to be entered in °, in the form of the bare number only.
105
